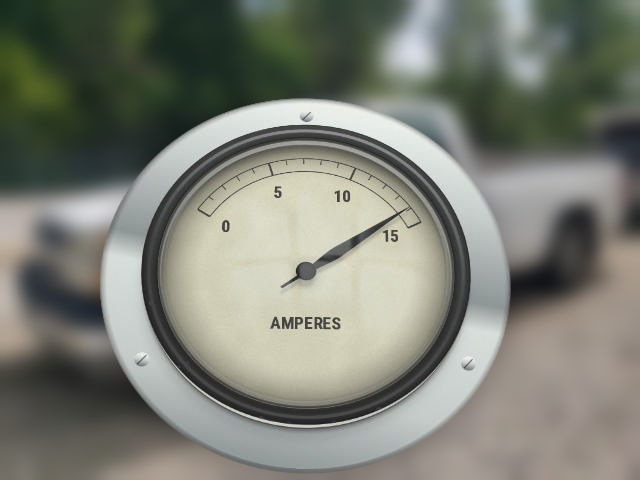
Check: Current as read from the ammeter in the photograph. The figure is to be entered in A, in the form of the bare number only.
14
